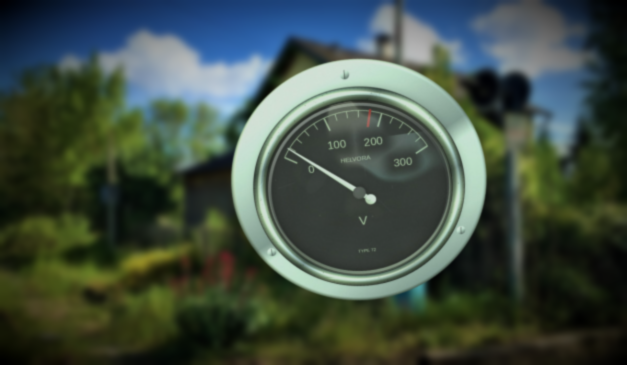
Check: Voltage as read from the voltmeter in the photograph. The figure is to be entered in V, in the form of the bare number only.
20
